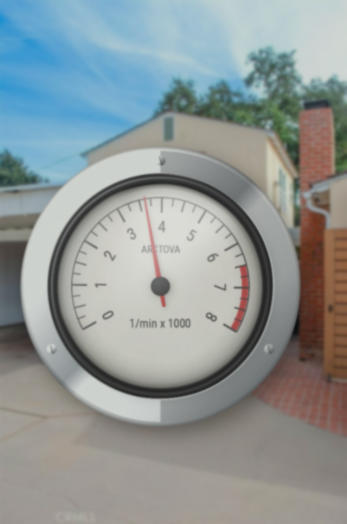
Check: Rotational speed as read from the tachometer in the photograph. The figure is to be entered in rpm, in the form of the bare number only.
3625
